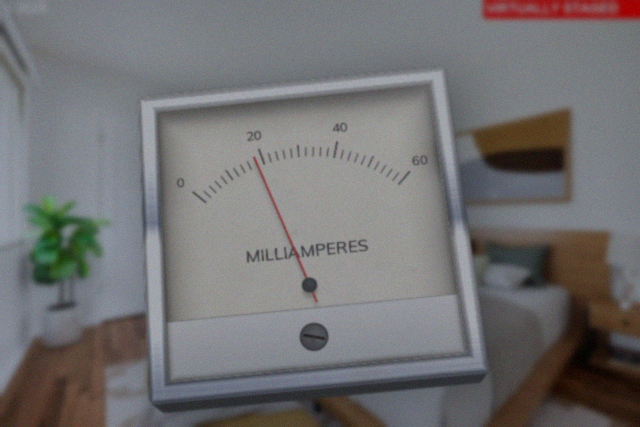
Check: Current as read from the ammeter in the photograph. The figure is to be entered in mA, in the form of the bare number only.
18
